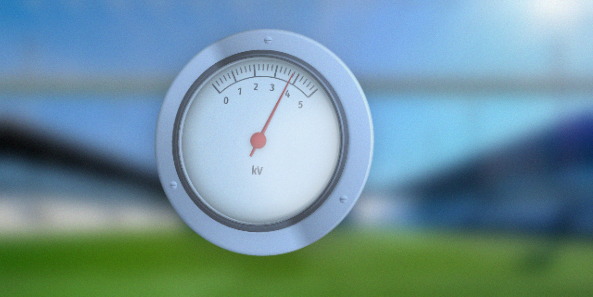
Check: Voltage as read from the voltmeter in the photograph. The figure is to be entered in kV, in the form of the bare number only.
3.8
